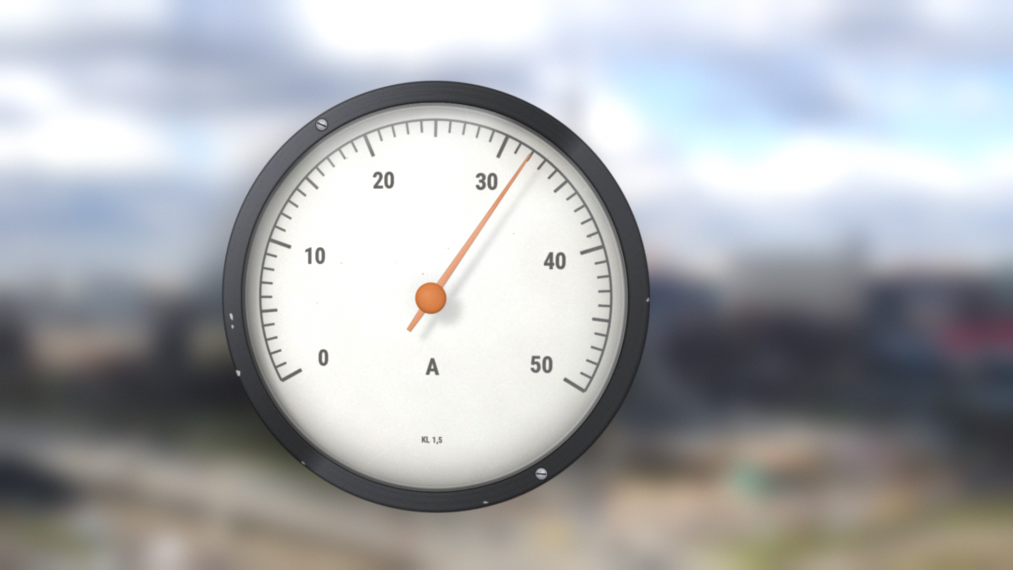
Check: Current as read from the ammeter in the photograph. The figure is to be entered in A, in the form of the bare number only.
32
